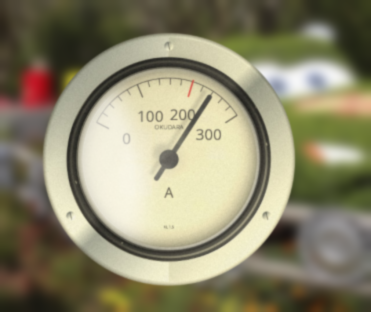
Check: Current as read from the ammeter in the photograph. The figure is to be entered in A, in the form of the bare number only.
240
